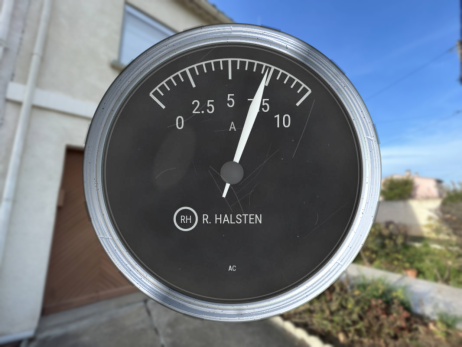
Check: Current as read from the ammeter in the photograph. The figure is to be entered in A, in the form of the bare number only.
7.25
